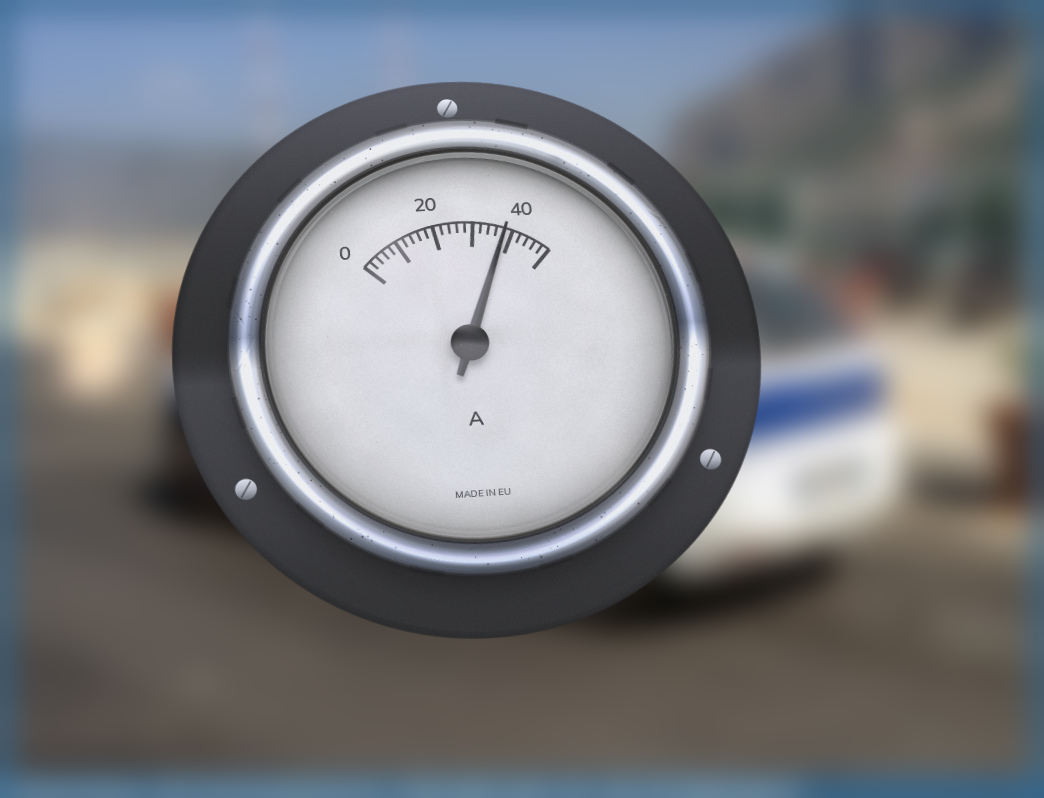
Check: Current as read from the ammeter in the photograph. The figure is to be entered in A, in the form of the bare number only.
38
